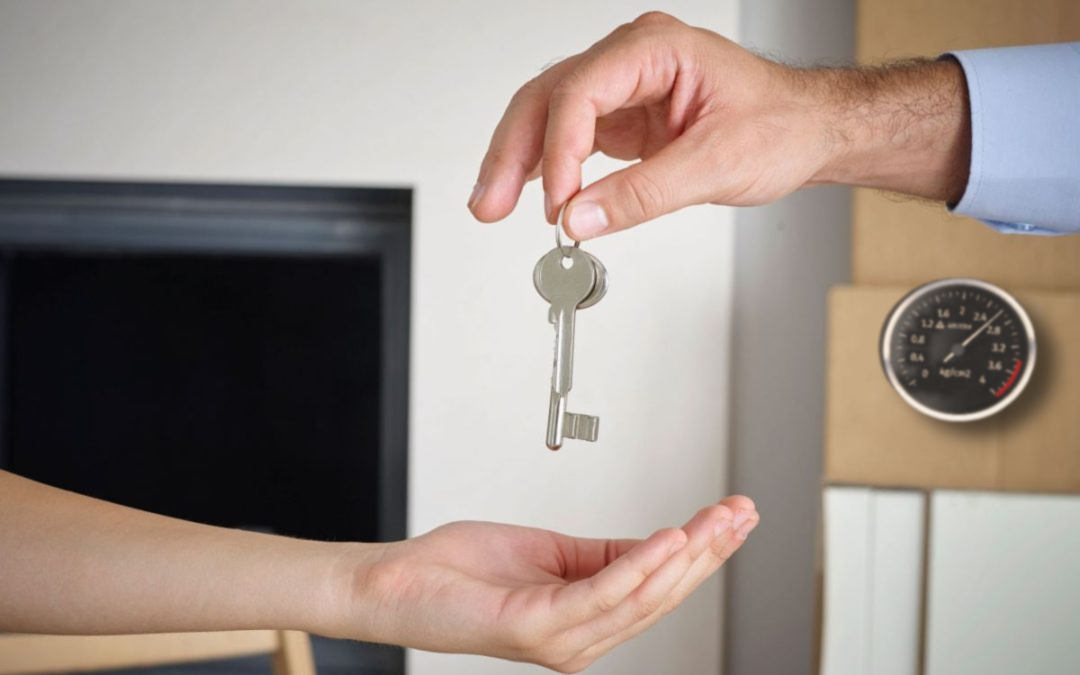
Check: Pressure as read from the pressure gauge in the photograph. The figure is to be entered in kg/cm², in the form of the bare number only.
2.6
